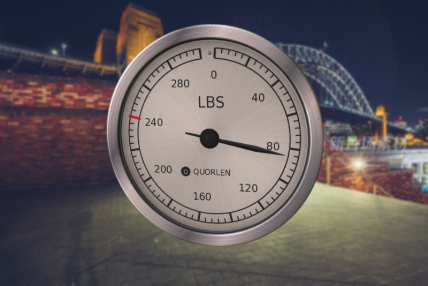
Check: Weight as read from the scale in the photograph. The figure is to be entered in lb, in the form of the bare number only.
84
